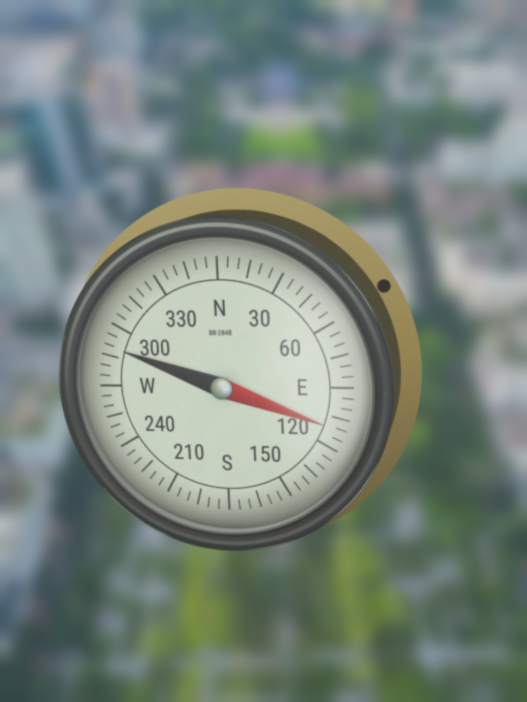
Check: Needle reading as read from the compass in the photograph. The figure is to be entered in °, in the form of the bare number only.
110
